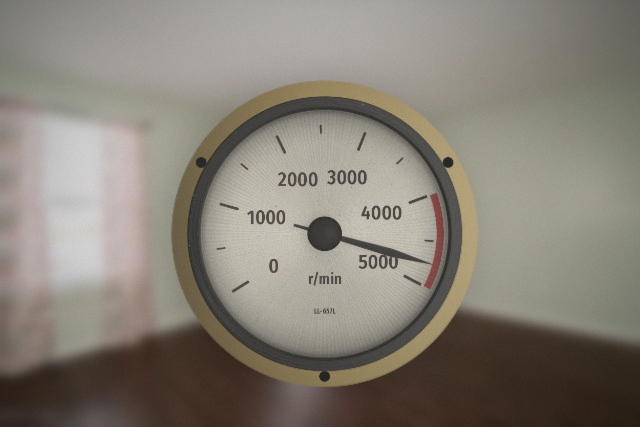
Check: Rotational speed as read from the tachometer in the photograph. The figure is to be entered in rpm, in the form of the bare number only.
4750
